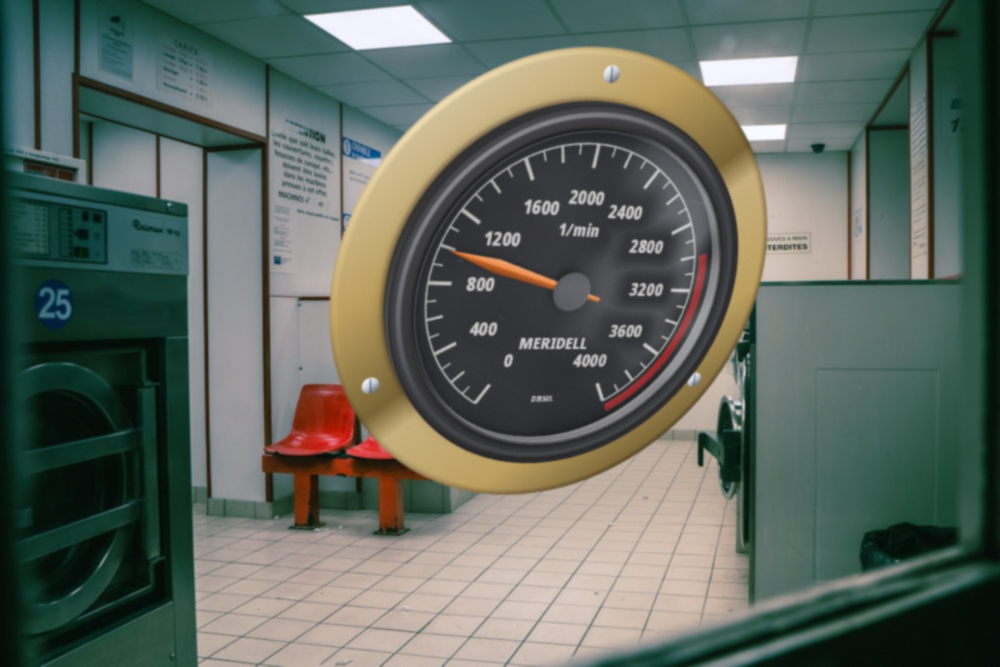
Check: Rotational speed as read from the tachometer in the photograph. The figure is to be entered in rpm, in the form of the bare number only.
1000
